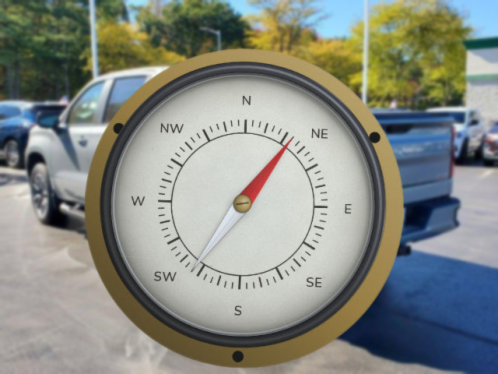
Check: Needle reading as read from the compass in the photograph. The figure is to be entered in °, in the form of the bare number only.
35
